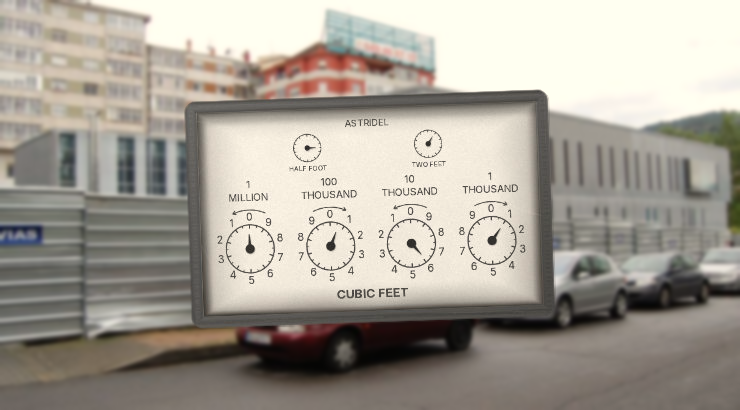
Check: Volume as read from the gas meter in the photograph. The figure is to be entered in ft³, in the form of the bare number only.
6100
